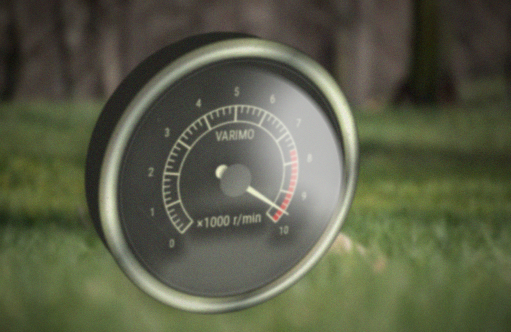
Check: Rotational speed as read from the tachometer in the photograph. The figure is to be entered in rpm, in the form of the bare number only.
9600
